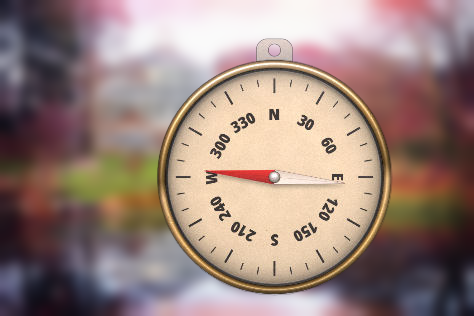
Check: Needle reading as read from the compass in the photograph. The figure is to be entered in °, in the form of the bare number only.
275
